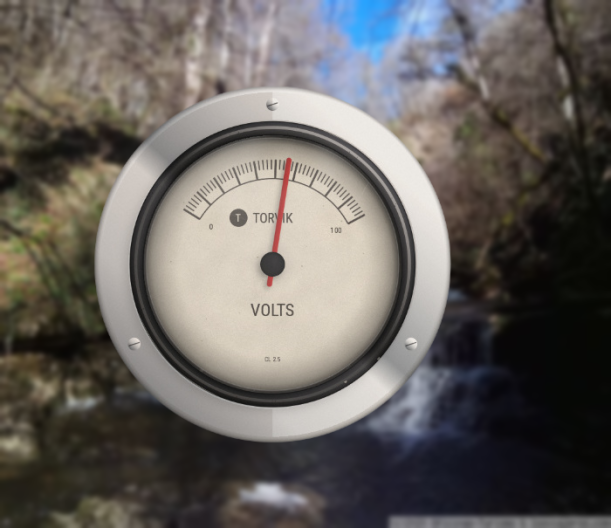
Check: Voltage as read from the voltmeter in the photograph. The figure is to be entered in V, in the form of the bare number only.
56
